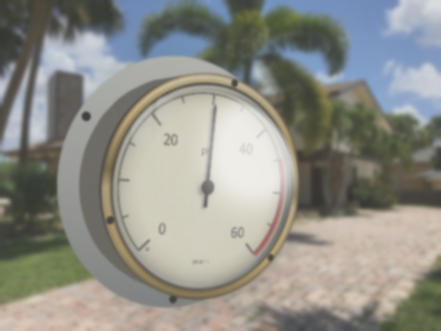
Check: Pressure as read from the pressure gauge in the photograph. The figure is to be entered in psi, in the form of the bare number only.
30
